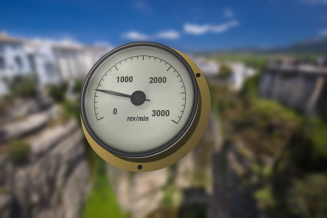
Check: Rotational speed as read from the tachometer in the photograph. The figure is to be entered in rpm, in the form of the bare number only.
500
